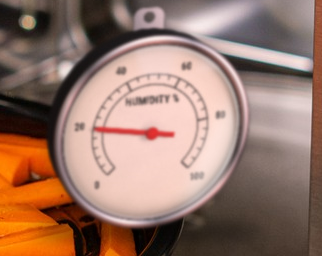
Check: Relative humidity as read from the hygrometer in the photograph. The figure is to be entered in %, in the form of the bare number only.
20
